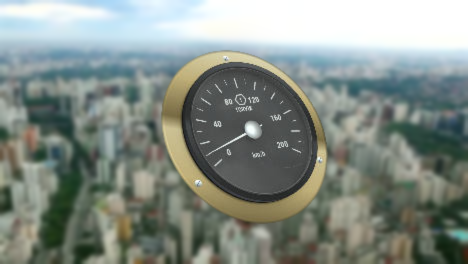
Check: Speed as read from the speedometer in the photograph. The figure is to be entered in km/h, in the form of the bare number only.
10
